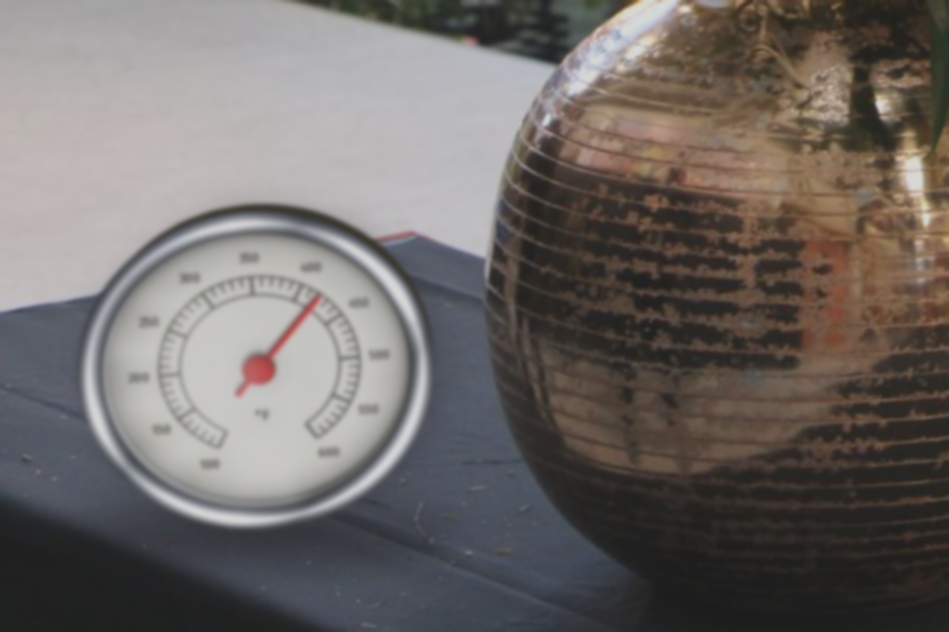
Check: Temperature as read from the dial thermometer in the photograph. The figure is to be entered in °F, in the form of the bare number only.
420
